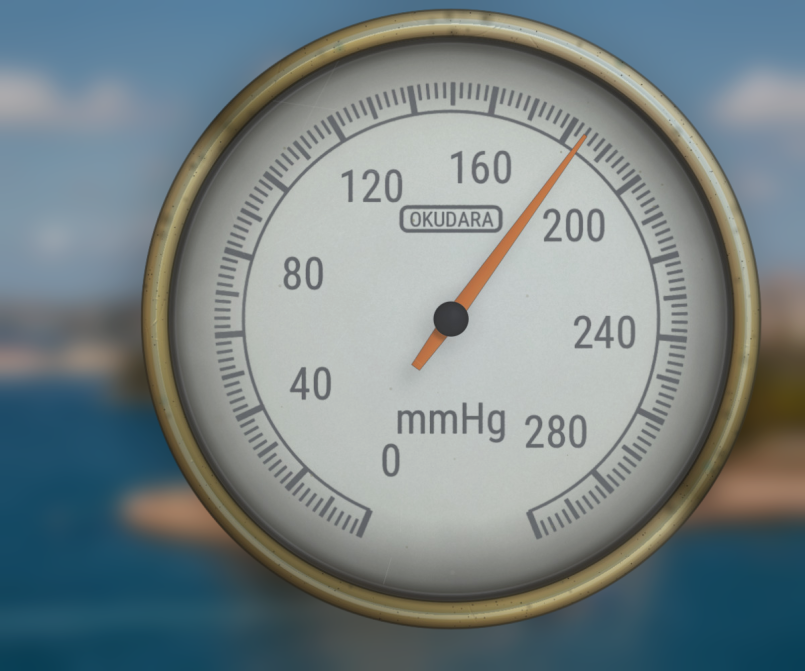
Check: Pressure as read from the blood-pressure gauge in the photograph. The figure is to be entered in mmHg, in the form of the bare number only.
184
